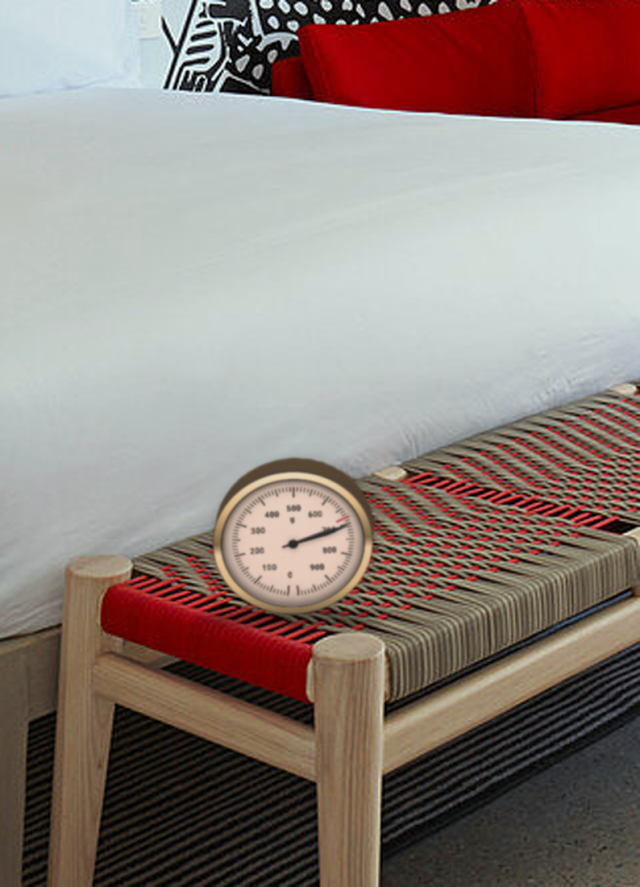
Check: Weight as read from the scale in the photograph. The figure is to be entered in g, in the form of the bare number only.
700
